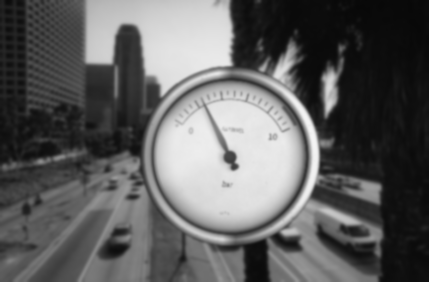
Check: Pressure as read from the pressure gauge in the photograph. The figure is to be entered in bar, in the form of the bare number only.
2.5
